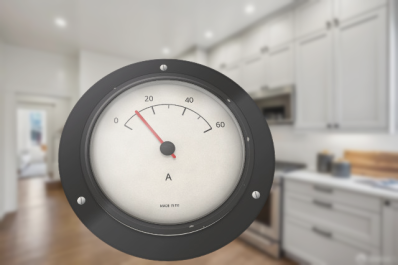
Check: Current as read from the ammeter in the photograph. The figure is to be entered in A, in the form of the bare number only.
10
